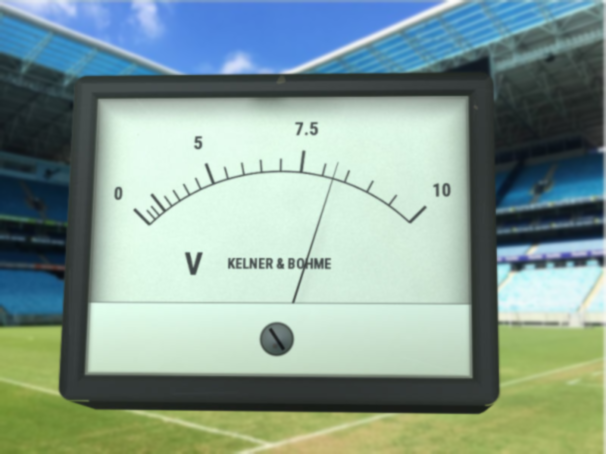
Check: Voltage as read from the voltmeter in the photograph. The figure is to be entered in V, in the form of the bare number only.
8.25
